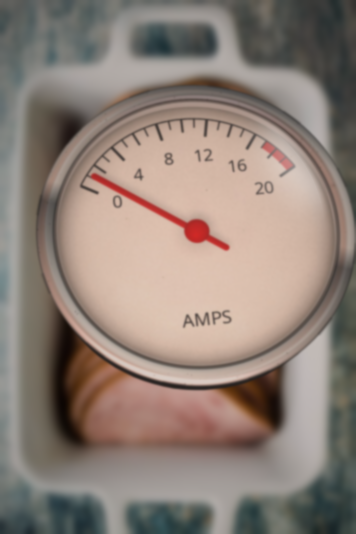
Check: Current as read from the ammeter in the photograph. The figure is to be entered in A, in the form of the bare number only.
1
